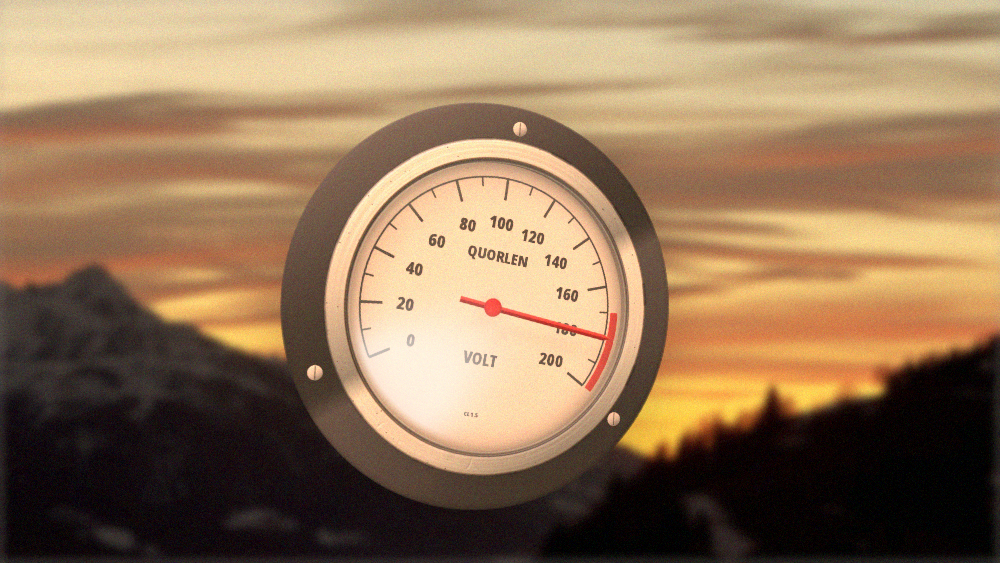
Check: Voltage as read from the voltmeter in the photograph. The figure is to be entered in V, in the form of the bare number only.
180
